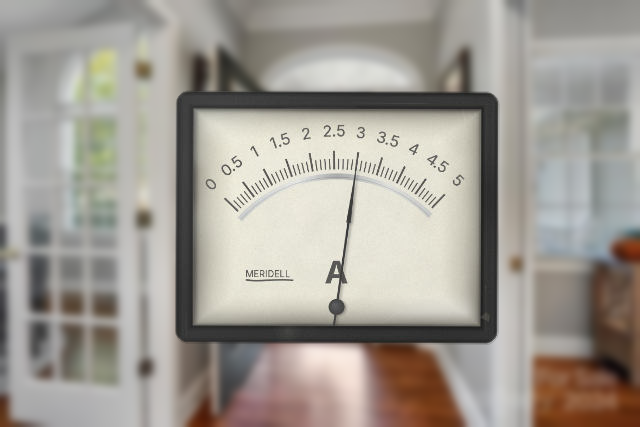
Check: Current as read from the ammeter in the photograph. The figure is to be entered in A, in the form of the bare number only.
3
